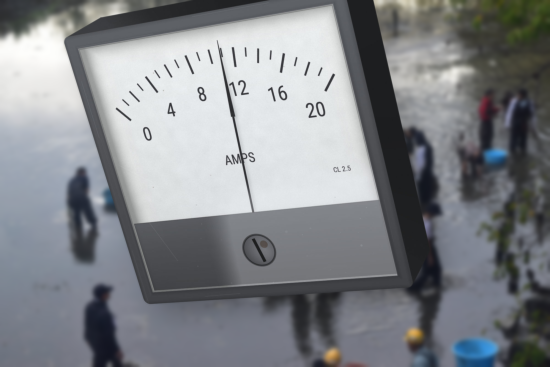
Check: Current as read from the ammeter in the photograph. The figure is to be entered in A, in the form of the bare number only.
11
